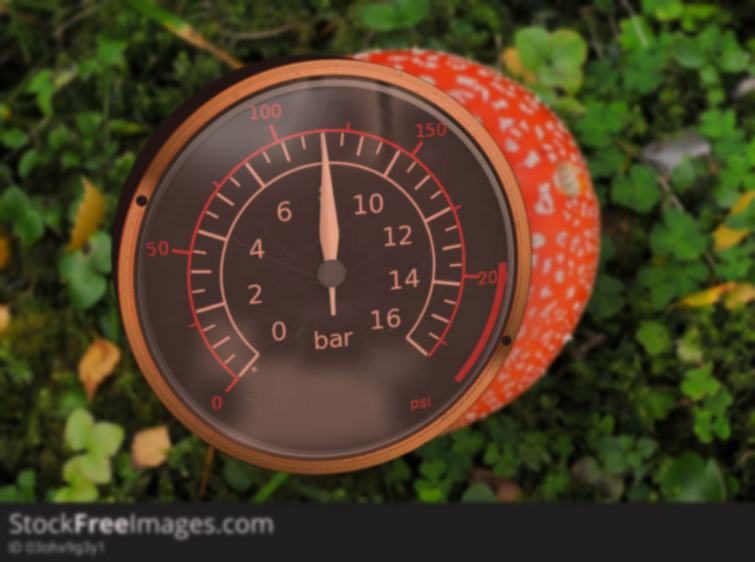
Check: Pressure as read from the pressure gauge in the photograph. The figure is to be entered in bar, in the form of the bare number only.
8
